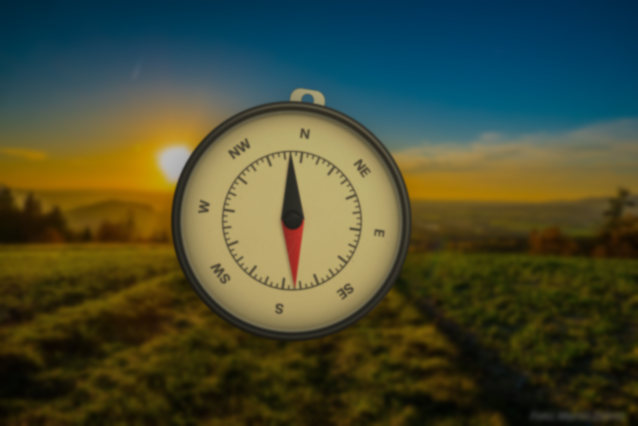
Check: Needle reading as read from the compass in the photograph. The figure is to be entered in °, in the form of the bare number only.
170
